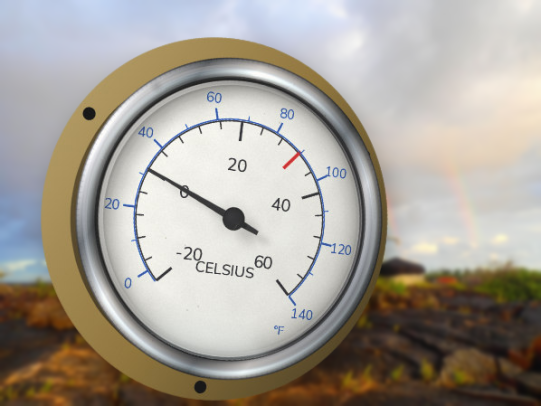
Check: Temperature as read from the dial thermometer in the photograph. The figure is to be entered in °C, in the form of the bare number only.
0
